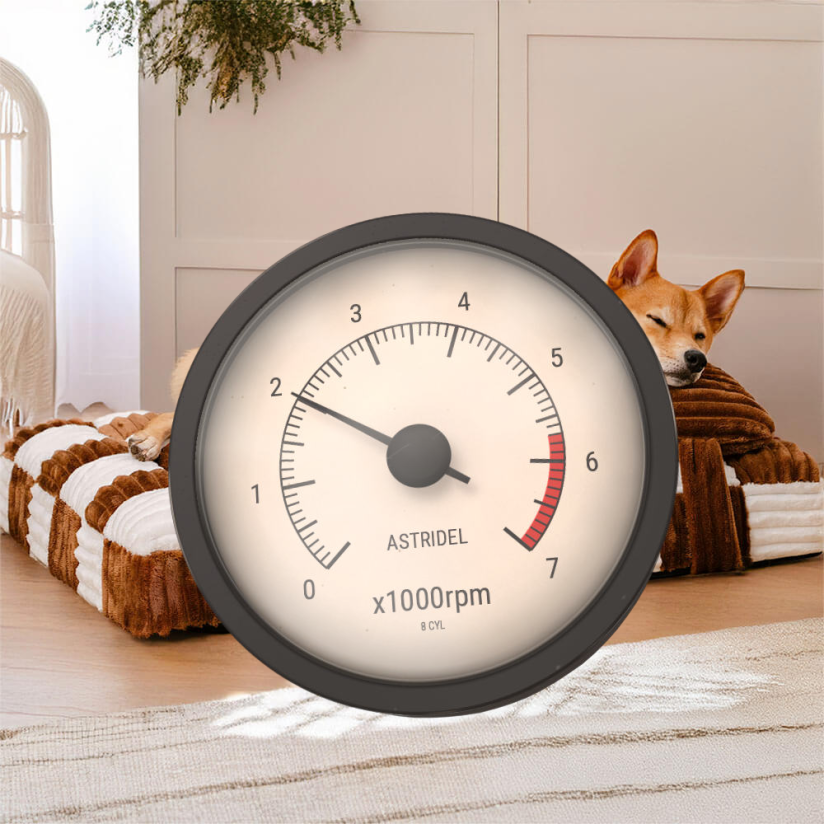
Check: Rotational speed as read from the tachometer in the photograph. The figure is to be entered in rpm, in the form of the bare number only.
2000
